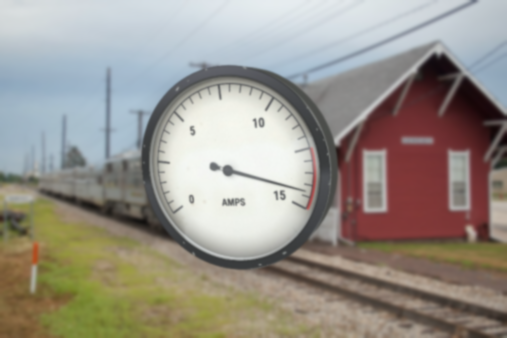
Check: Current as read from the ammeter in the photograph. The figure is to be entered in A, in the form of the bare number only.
14.25
